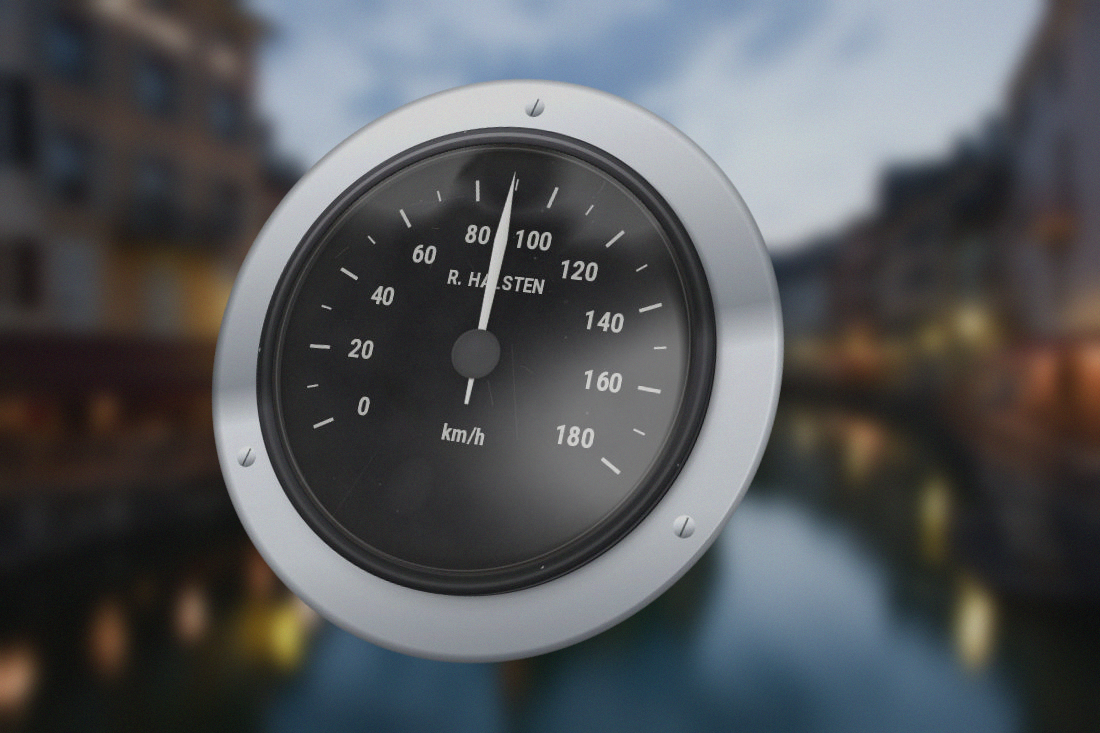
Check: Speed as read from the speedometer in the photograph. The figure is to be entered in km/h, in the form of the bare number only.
90
